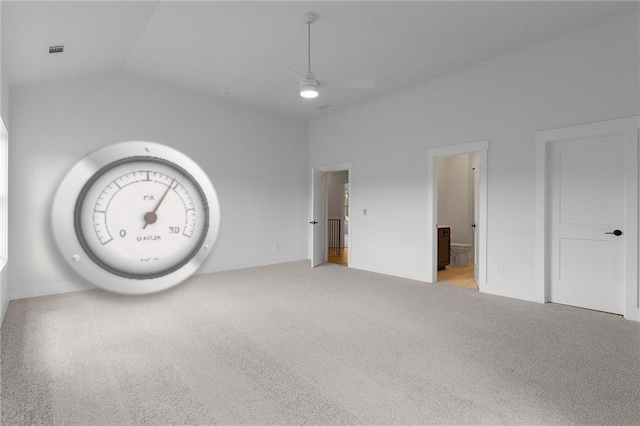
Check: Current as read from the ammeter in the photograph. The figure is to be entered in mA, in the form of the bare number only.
19
